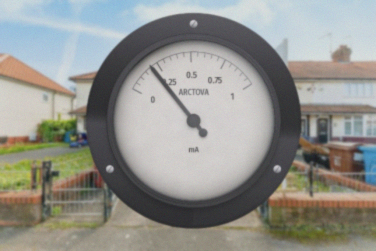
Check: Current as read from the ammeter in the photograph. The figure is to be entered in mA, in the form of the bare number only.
0.2
